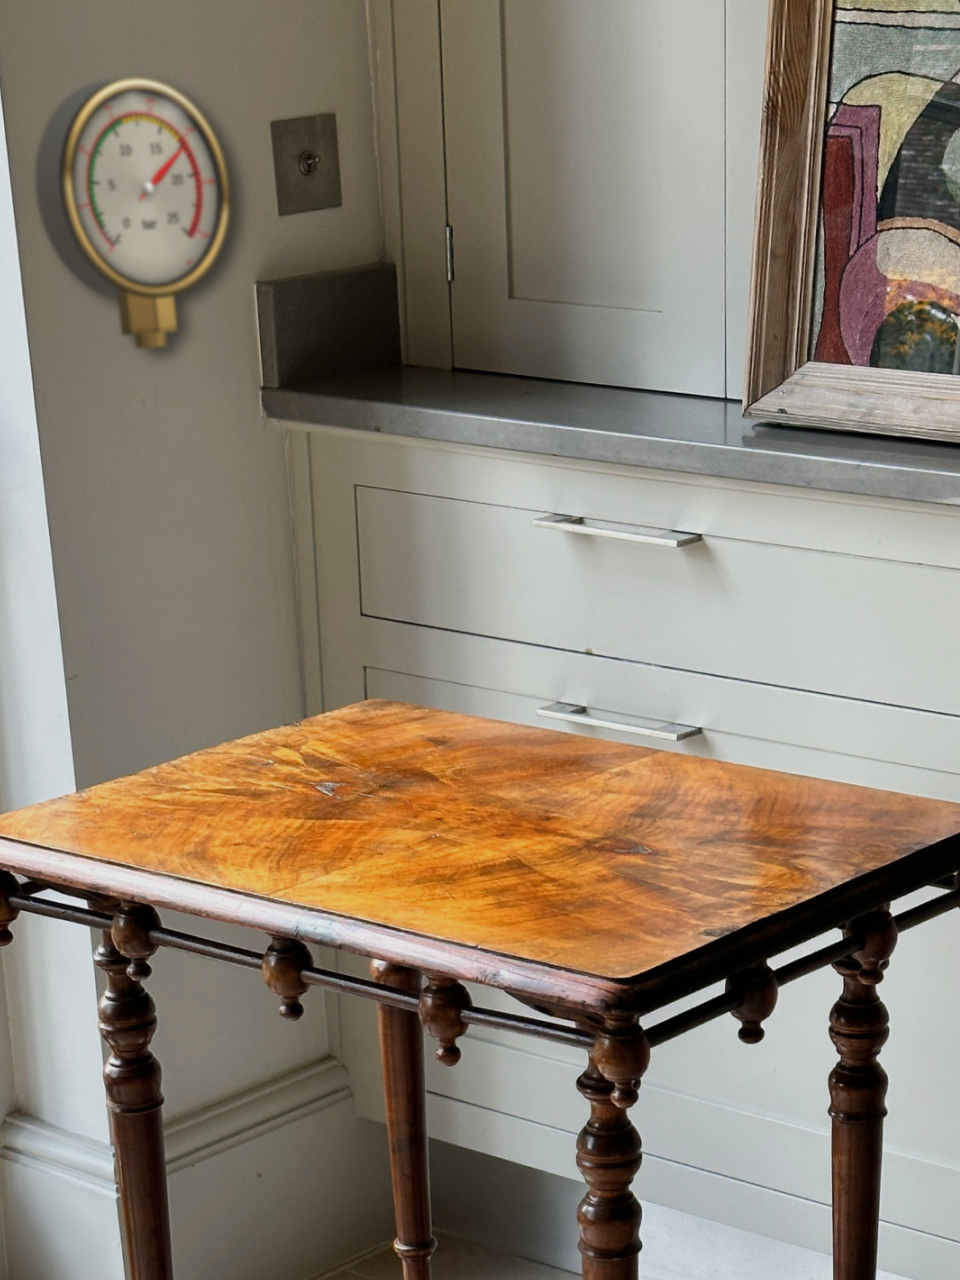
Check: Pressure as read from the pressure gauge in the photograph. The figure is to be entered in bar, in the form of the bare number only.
17.5
